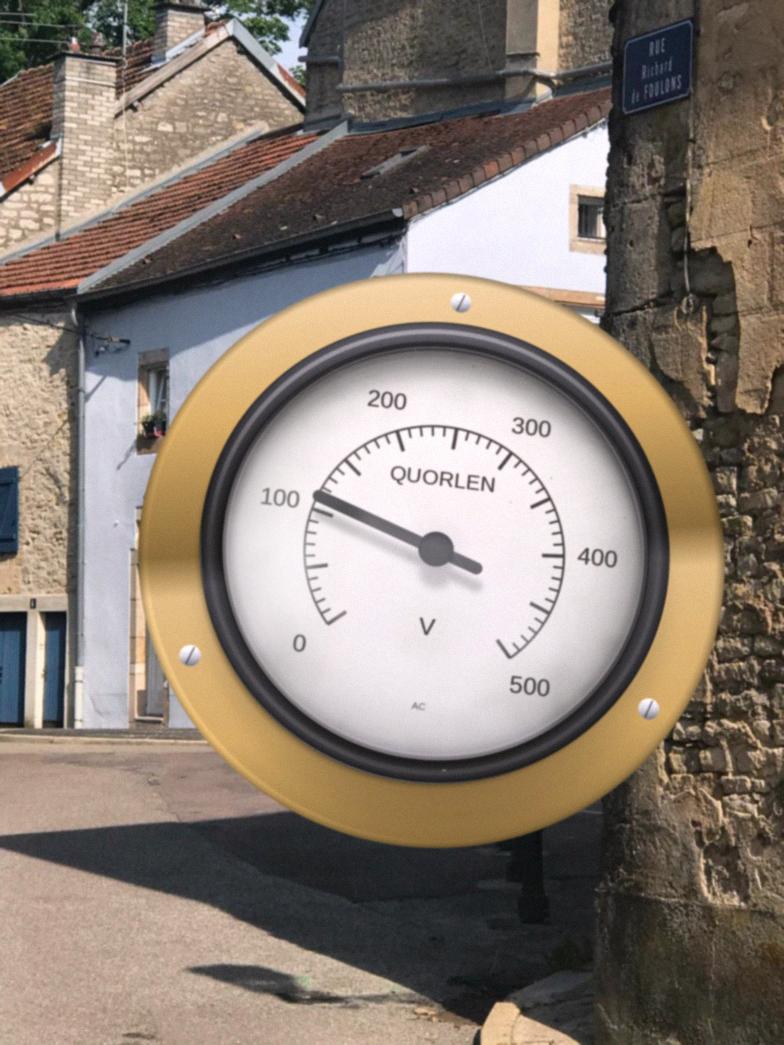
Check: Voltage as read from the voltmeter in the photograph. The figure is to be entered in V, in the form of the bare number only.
110
